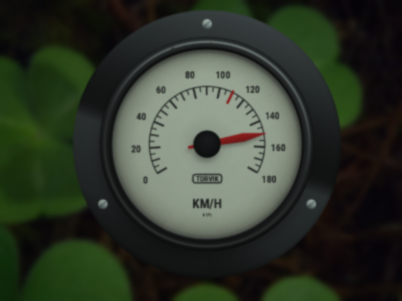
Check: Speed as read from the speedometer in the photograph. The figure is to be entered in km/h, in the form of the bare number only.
150
